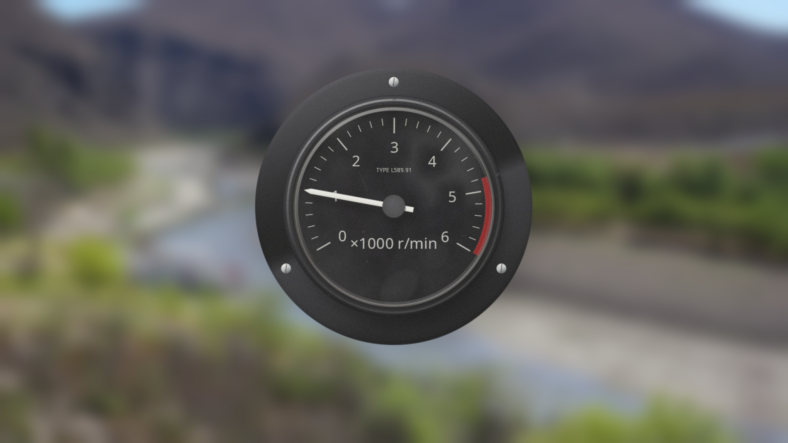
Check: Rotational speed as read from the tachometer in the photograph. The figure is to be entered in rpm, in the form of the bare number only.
1000
